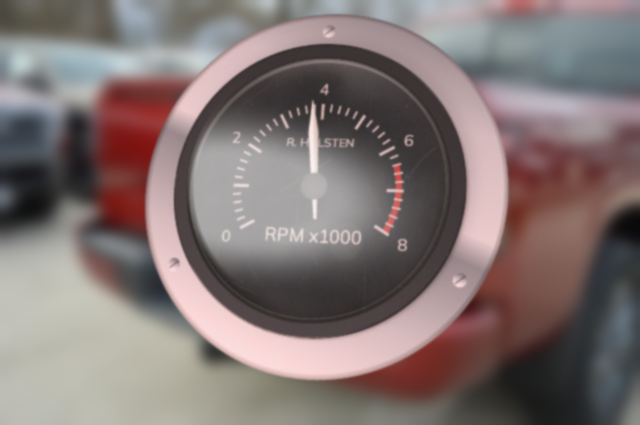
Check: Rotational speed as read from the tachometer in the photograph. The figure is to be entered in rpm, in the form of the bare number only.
3800
